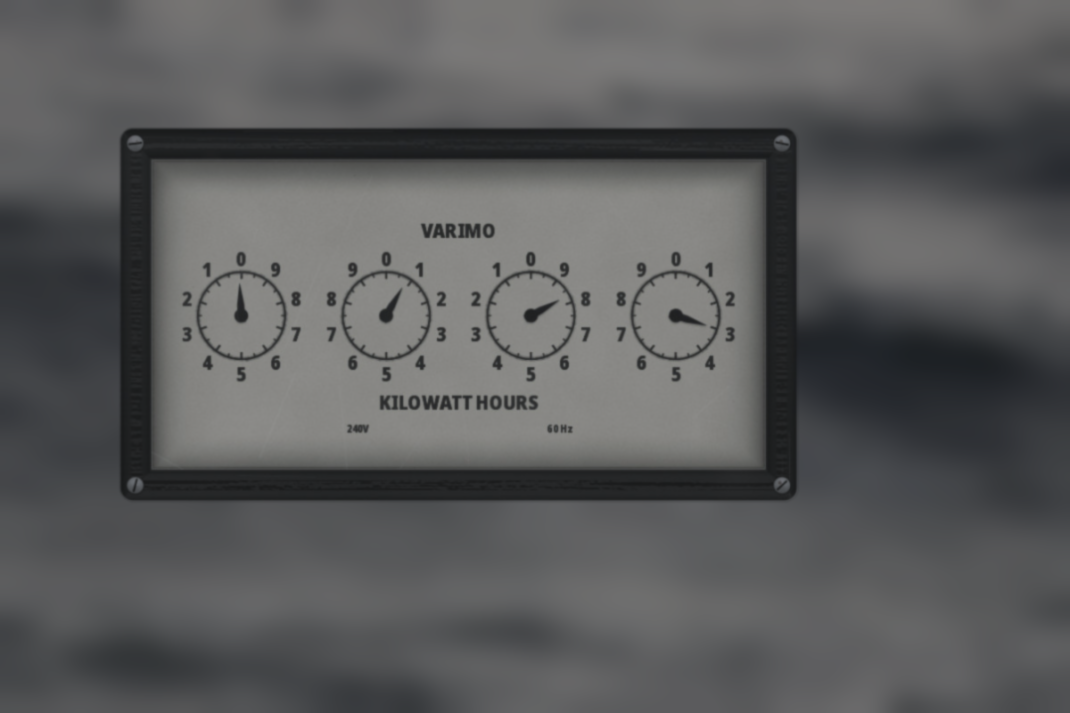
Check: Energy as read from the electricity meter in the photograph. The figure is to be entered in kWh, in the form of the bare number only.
83
